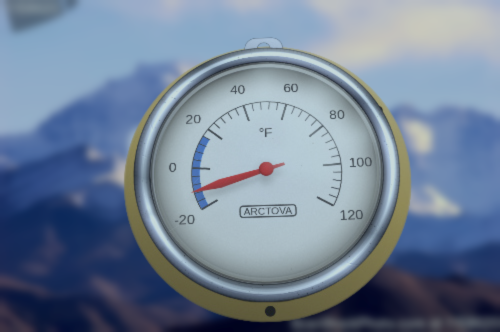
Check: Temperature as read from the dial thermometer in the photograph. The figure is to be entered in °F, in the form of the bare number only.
-12
